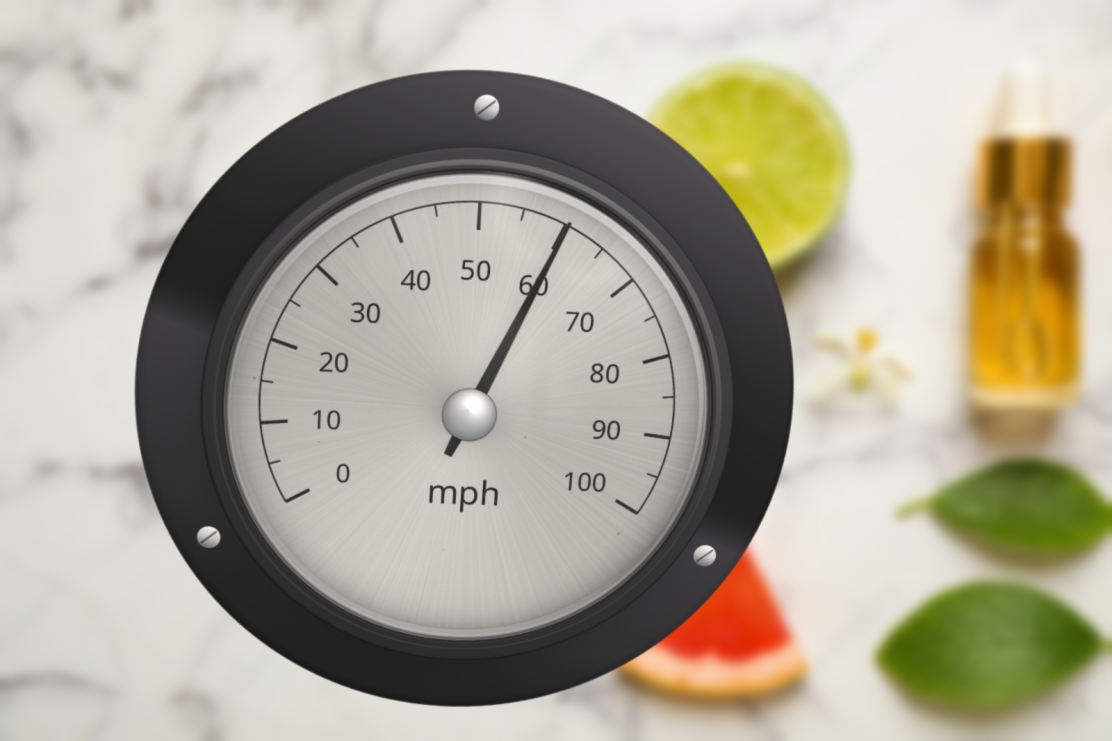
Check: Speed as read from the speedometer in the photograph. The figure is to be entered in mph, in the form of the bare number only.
60
